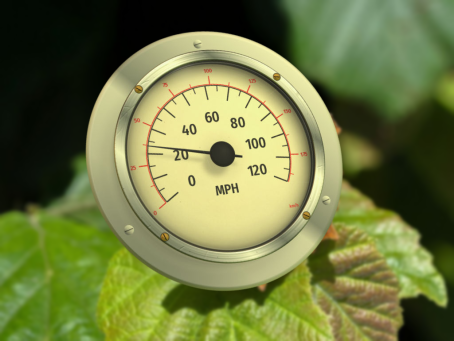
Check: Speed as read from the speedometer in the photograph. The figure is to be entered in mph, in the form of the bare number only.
22.5
